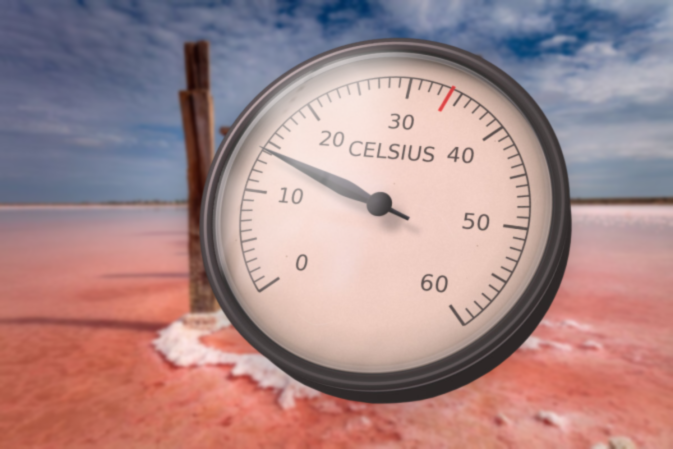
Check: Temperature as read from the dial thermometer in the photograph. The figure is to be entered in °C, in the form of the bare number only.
14
